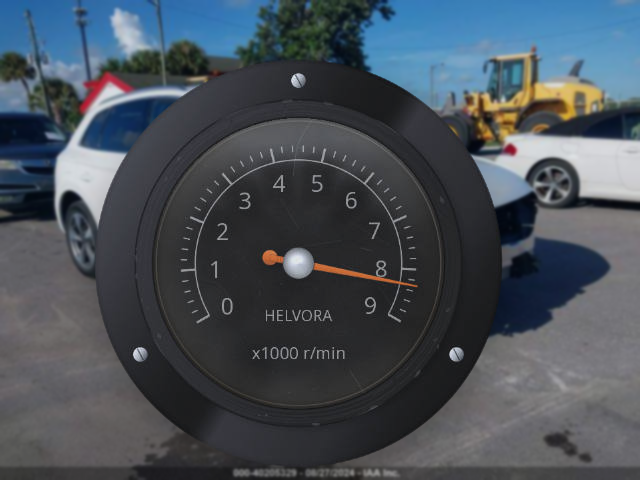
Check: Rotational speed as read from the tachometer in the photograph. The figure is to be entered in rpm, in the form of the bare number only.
8300
